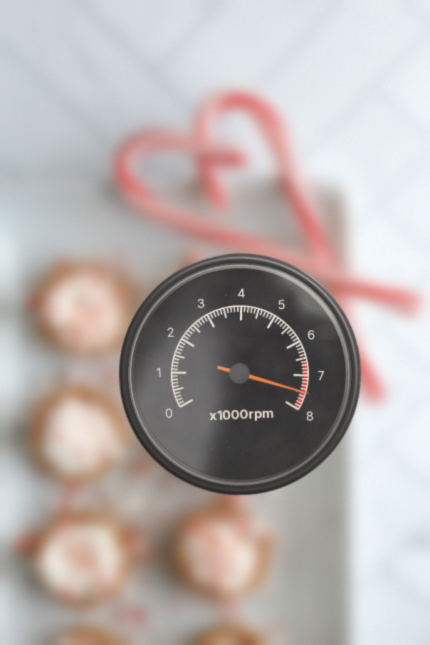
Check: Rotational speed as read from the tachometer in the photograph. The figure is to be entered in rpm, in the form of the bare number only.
7500
